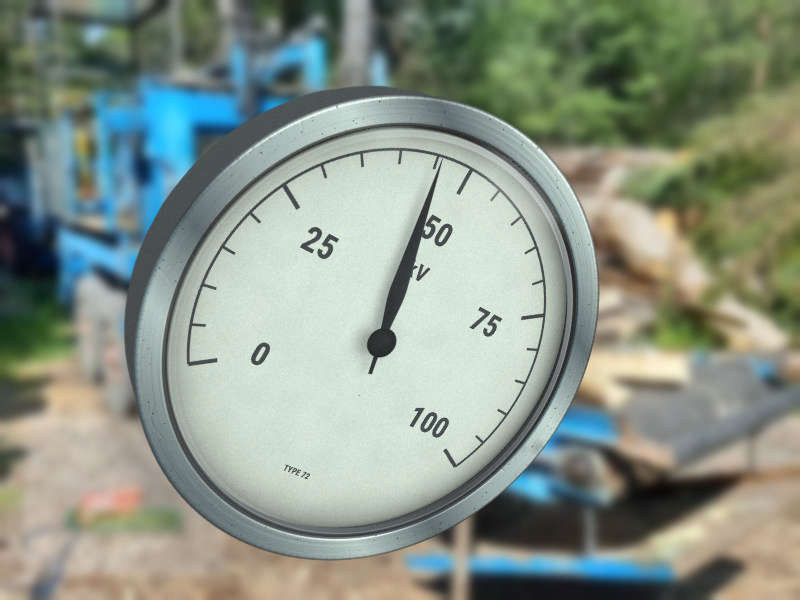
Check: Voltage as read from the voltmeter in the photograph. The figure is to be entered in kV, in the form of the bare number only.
45
